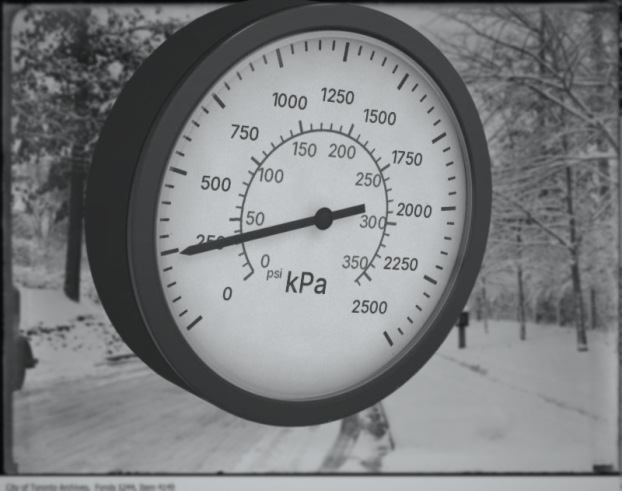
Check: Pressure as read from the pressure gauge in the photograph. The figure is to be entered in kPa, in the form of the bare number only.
250
